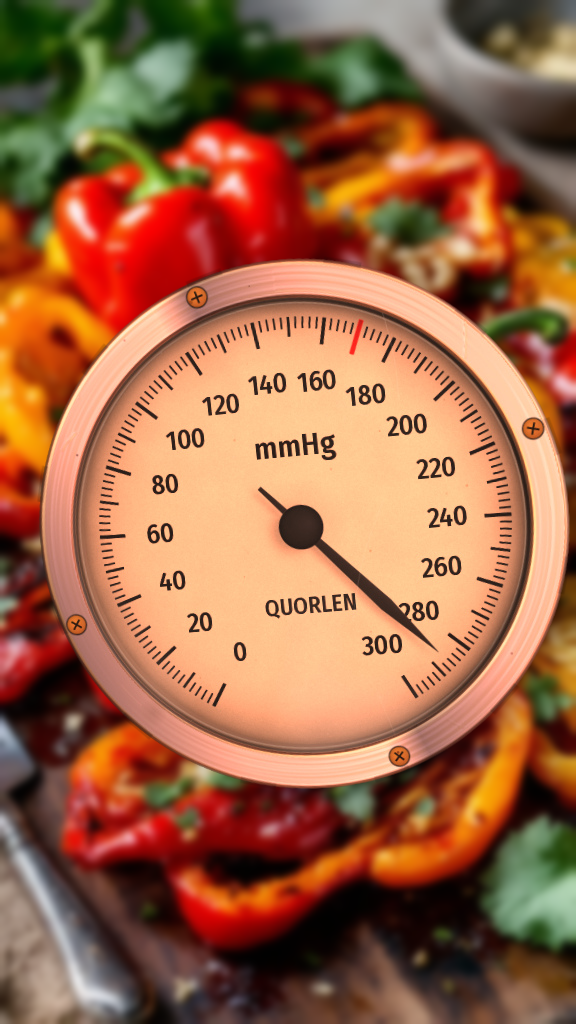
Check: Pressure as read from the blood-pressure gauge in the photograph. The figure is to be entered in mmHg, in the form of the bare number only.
286
